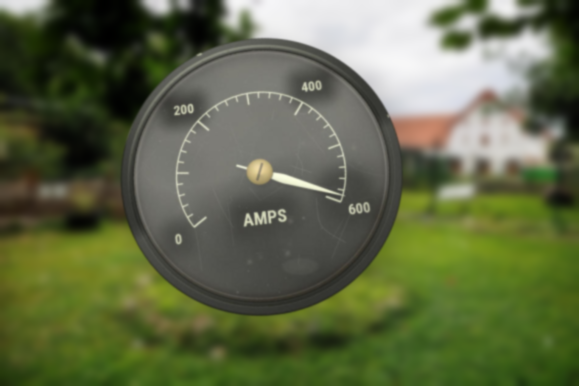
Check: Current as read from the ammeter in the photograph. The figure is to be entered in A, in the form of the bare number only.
590
